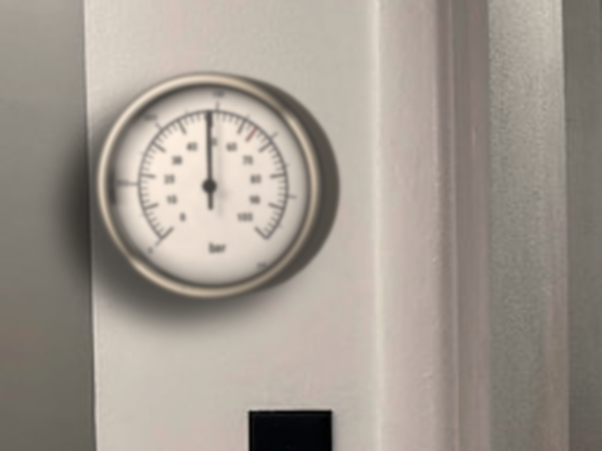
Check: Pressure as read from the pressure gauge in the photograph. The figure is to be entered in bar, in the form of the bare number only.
50
